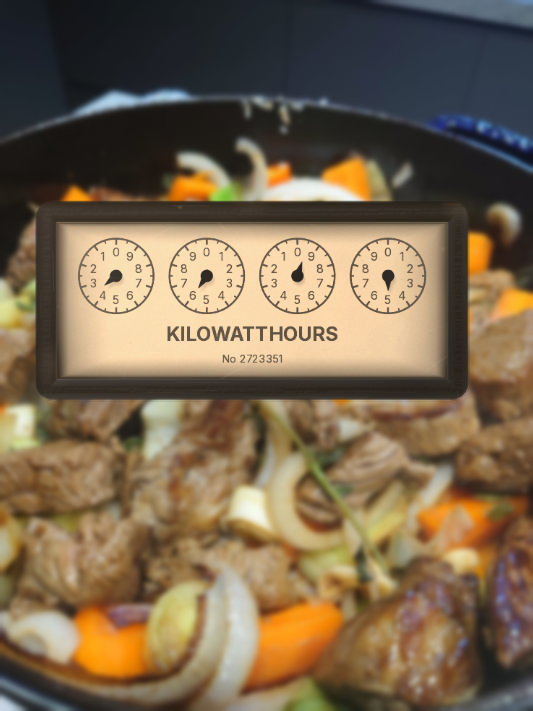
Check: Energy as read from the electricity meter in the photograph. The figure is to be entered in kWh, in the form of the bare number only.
3595
